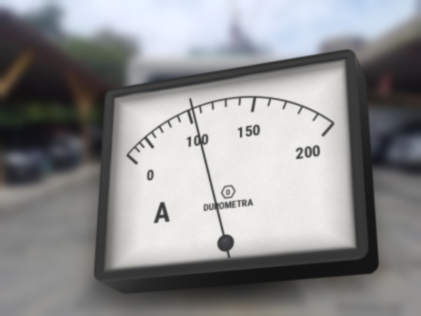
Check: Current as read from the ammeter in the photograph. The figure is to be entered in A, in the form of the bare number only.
105
